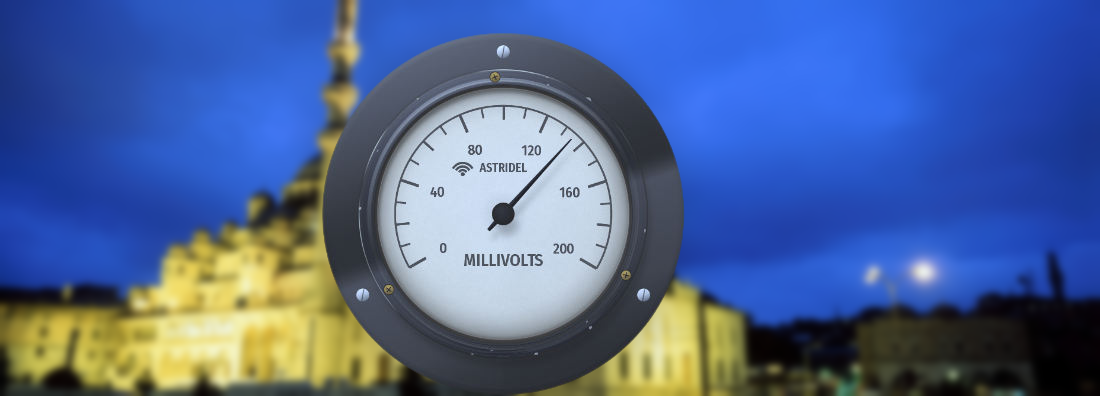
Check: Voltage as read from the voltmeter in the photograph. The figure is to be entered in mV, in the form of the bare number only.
135
